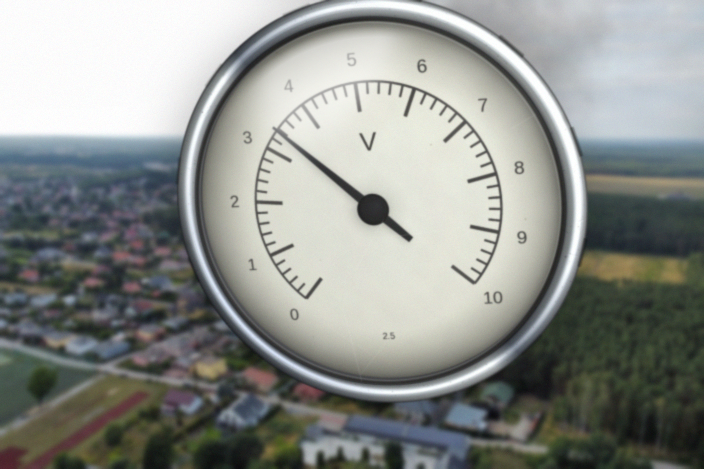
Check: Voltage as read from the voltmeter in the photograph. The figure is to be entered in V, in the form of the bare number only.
3.4
